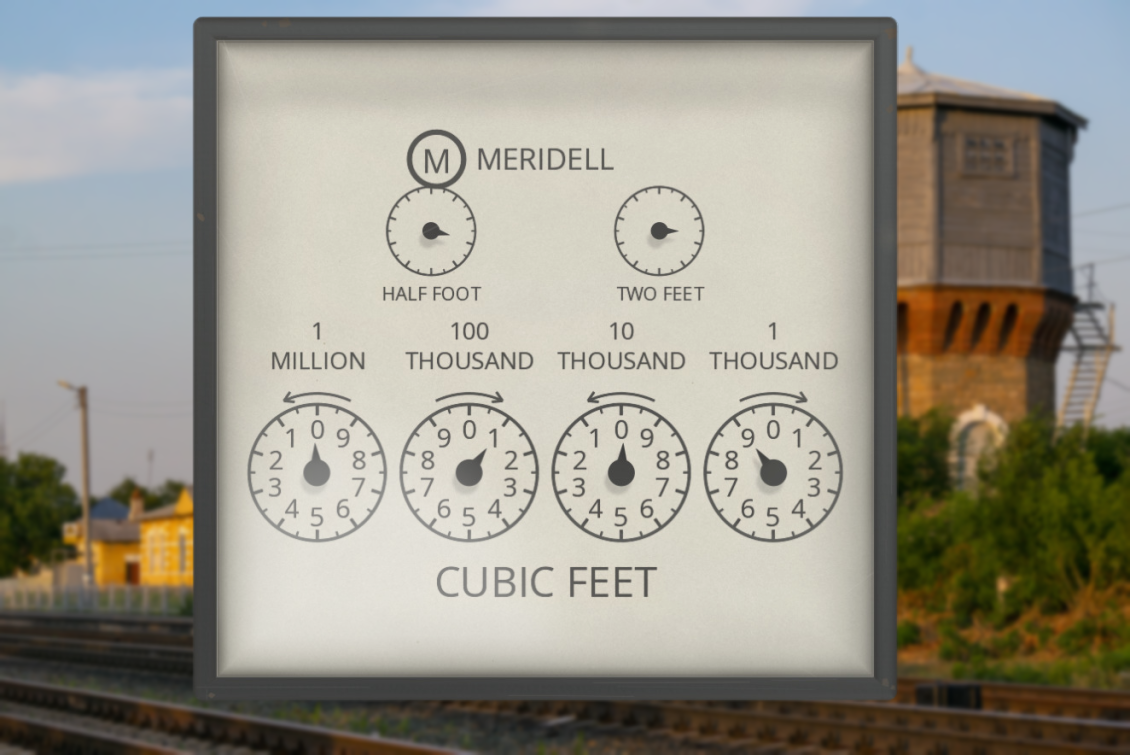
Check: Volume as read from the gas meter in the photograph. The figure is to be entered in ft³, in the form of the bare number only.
9900
